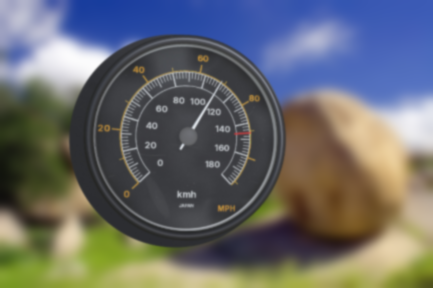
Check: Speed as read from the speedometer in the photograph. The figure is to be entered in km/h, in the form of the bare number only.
110
